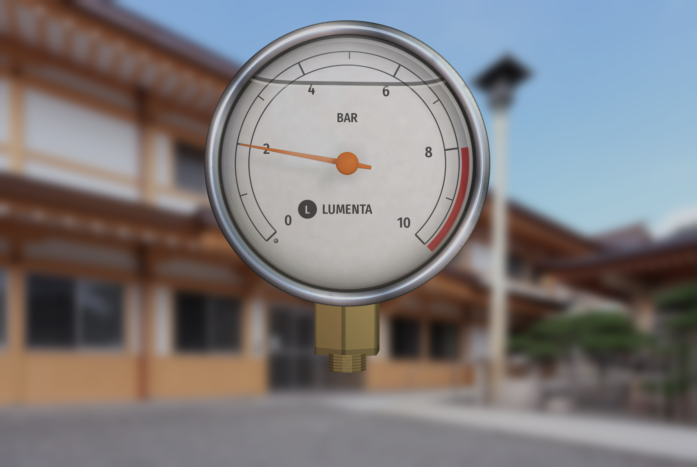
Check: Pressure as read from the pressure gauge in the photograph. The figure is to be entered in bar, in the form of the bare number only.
2
